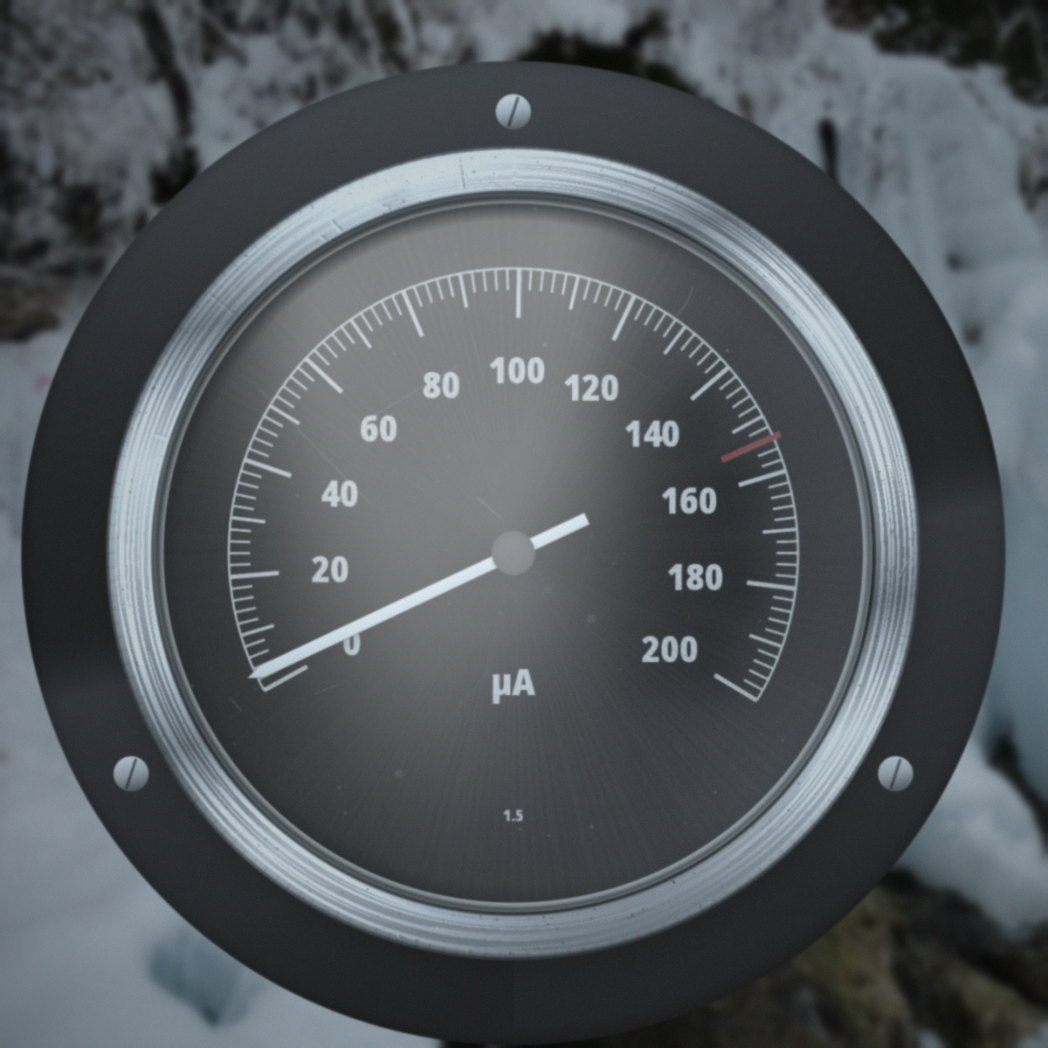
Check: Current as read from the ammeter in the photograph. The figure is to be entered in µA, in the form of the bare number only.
3
